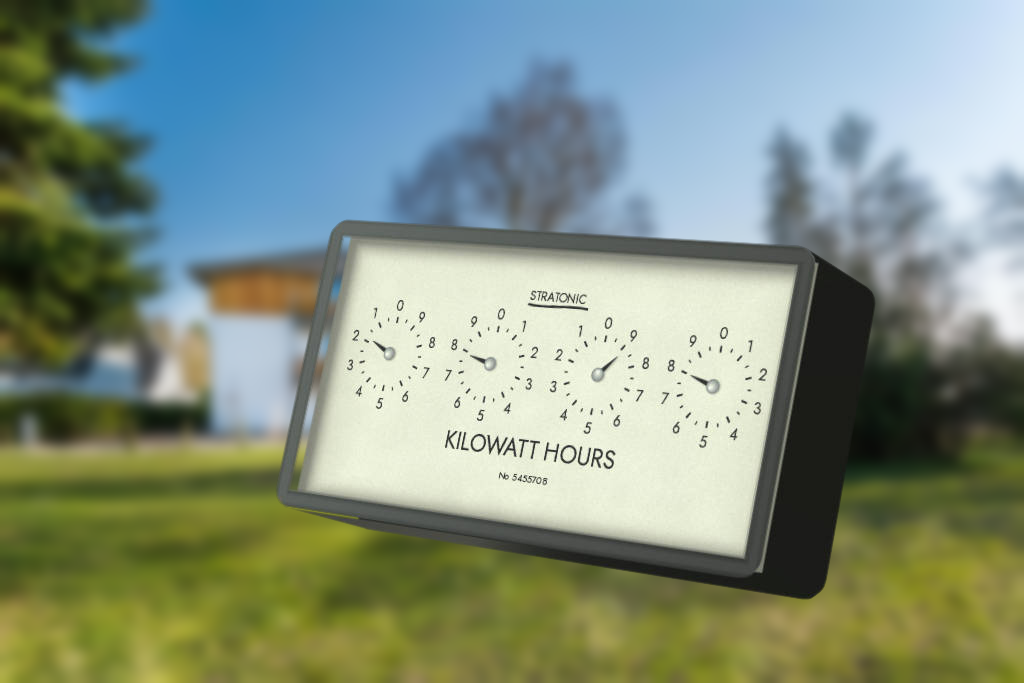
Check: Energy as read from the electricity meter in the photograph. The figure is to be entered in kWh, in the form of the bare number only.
1788
